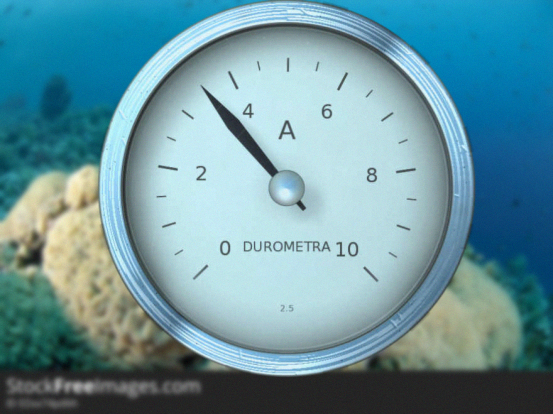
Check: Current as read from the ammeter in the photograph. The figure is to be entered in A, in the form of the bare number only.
3.5
